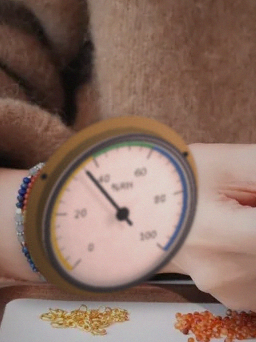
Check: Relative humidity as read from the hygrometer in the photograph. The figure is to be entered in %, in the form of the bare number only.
36
